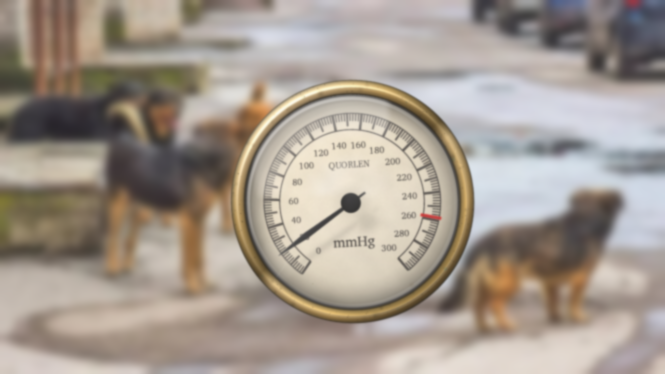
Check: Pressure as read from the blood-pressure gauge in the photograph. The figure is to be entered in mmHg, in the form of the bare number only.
20
